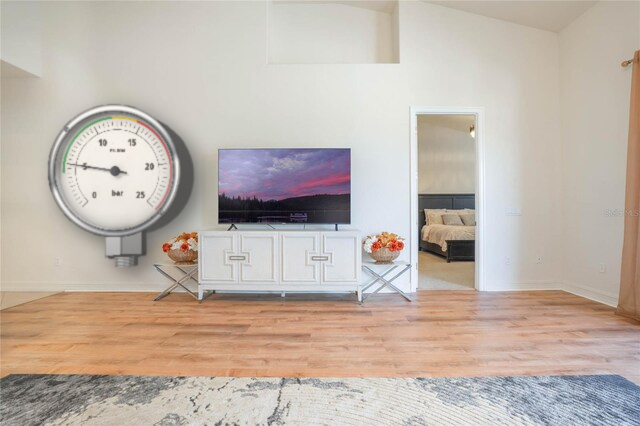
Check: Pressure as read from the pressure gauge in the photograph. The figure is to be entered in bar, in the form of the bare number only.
5
